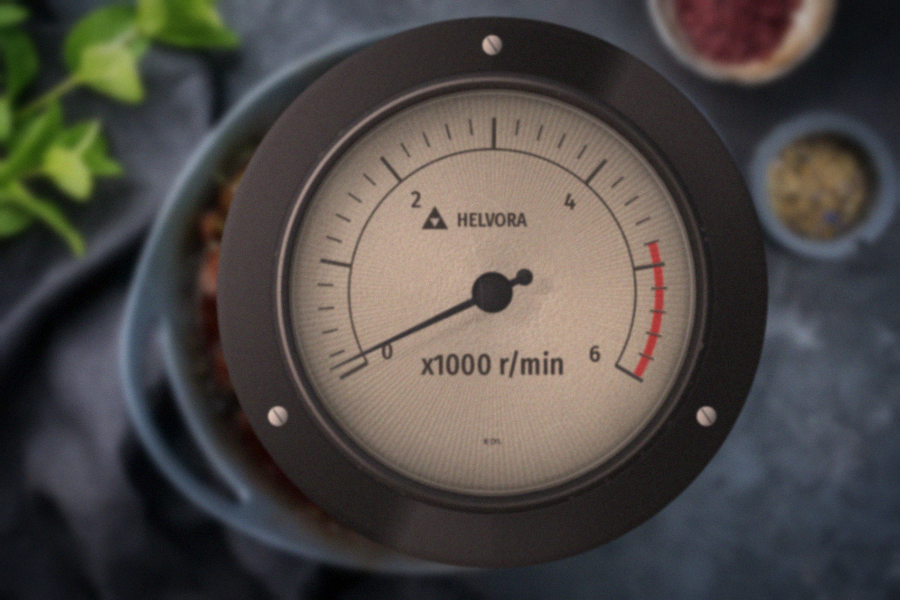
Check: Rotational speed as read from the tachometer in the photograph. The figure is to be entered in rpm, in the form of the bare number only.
100
